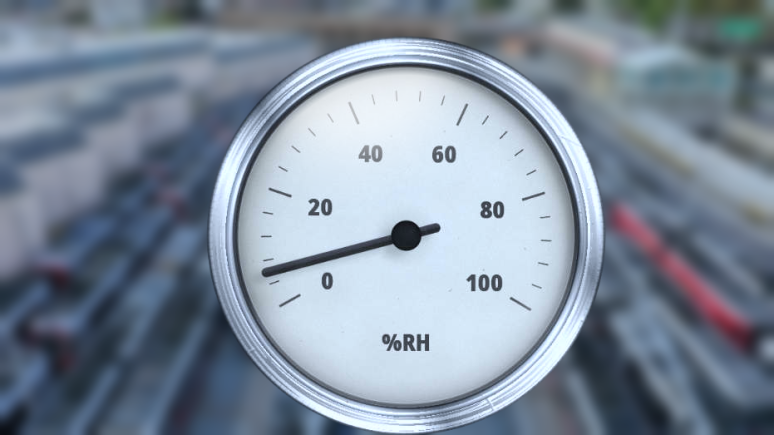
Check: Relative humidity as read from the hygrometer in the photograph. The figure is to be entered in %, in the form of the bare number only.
6
